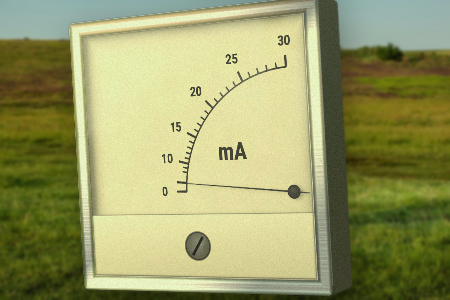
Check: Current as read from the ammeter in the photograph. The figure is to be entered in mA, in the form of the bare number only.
5
